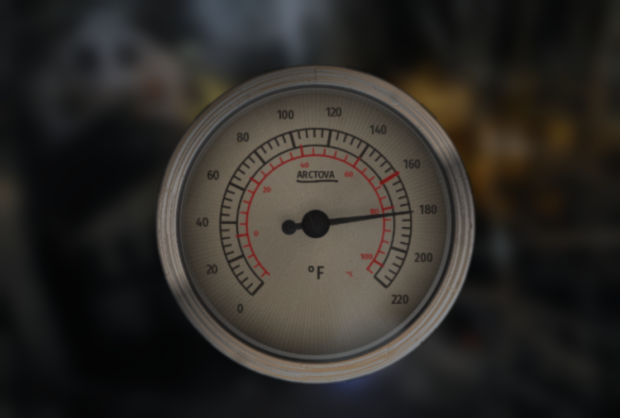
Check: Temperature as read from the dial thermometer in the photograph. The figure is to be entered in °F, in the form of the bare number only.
180
